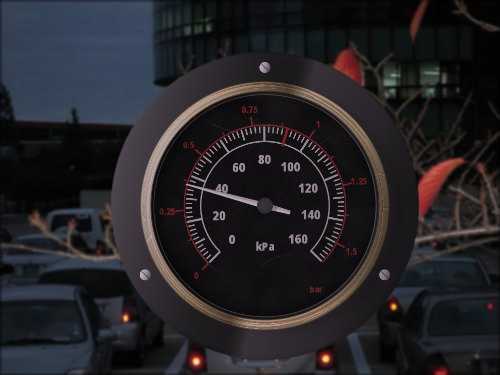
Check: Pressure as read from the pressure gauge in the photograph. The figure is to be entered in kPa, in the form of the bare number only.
36
